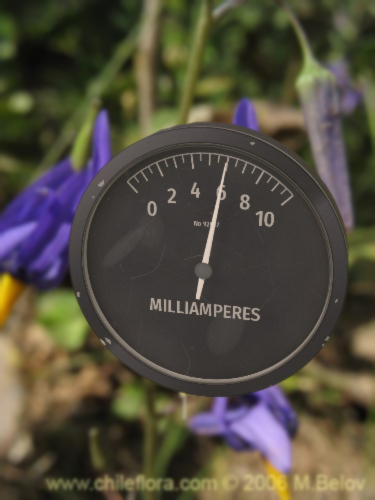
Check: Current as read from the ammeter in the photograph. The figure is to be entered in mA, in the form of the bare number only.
6
